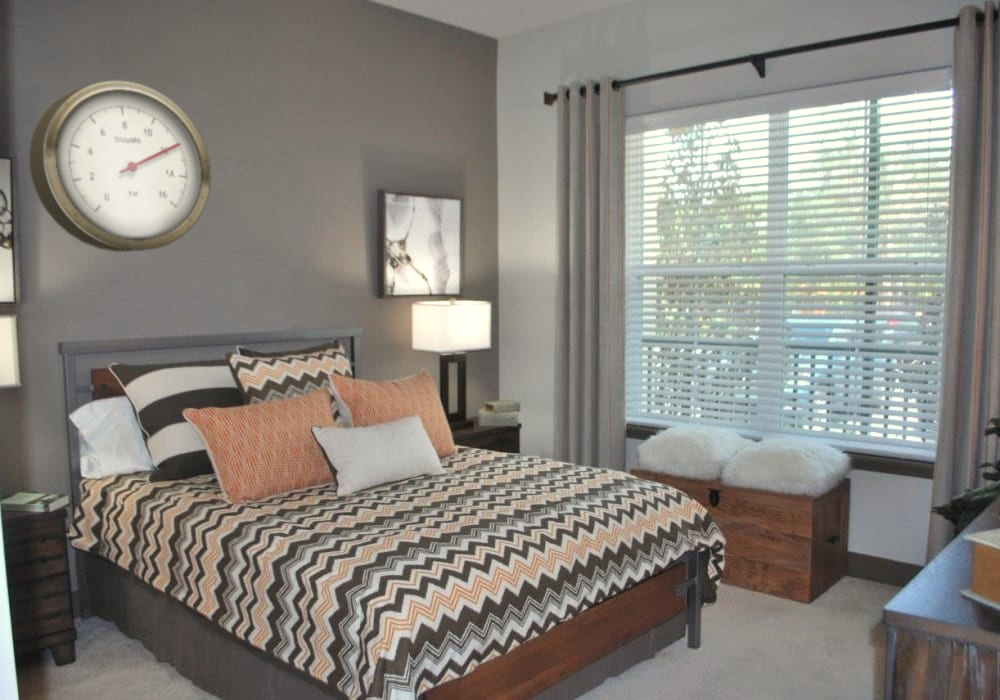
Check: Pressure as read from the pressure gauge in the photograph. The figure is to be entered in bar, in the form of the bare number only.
12
